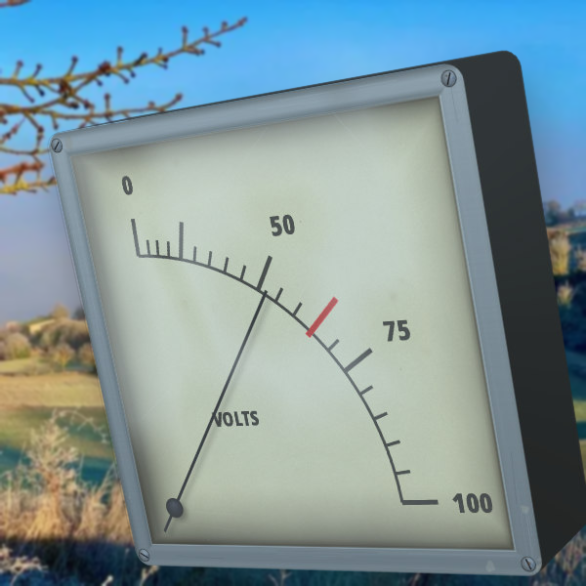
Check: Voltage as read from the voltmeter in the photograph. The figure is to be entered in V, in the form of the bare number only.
52.5
